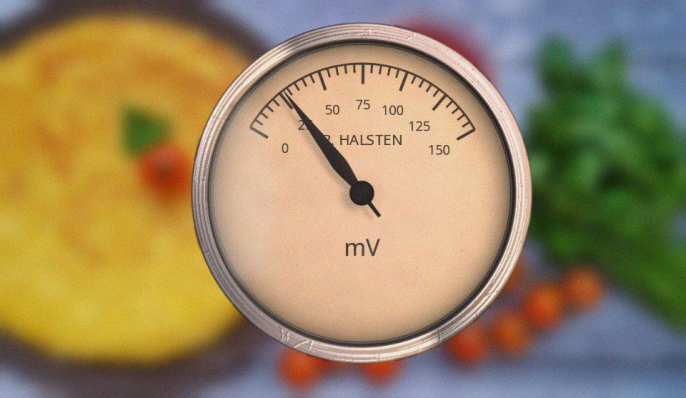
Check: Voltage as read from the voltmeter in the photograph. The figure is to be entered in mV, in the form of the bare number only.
27.5
